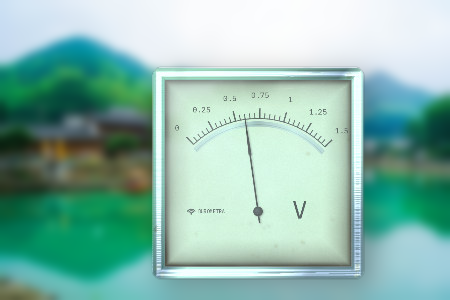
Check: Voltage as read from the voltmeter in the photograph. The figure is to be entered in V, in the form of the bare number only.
0.6
